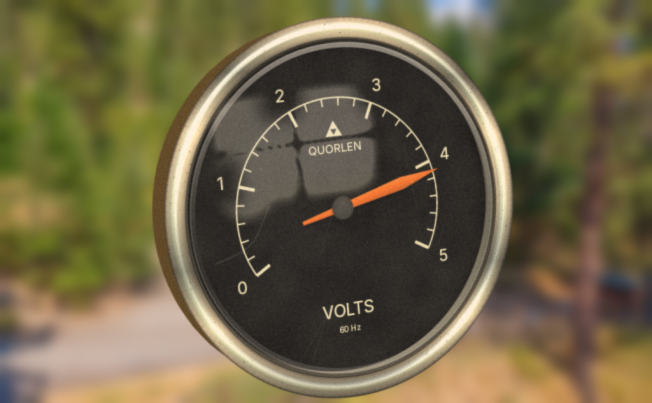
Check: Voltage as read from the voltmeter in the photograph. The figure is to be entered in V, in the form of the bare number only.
4.1
